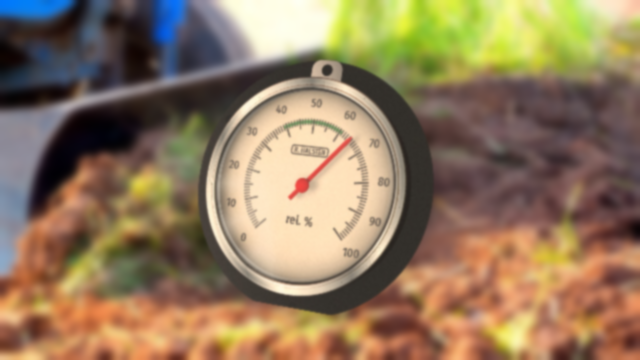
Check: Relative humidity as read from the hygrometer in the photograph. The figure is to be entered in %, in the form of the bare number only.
65
